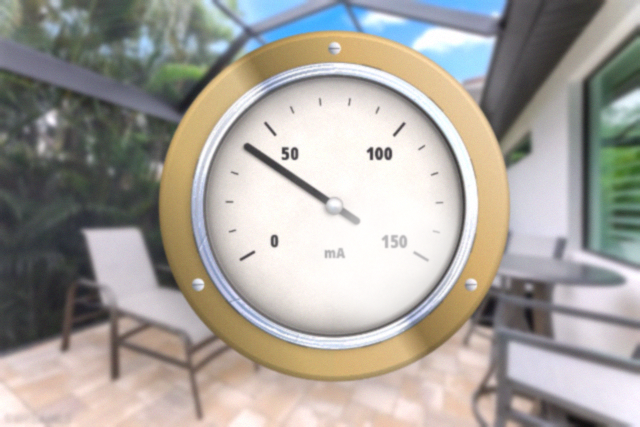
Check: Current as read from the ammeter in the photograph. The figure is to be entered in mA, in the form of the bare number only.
40
